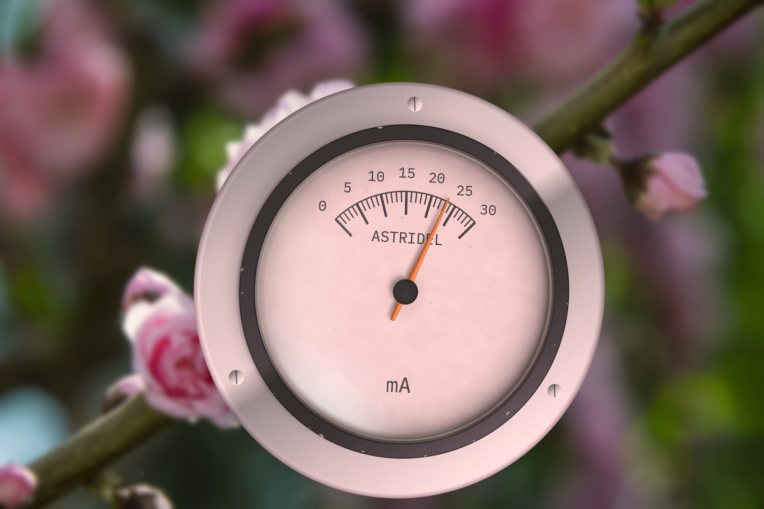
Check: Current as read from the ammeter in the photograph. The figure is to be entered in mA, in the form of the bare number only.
23
